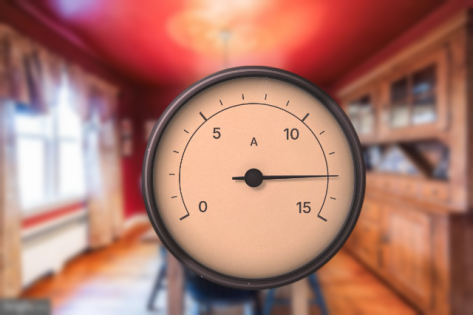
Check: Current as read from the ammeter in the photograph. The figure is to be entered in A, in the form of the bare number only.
13
